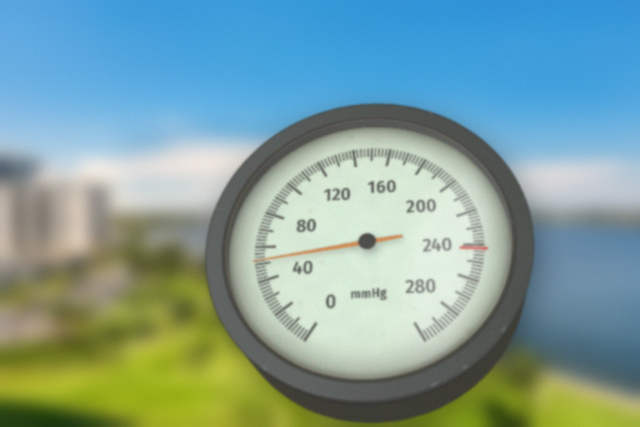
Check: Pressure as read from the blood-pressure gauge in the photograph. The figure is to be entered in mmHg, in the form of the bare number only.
50
